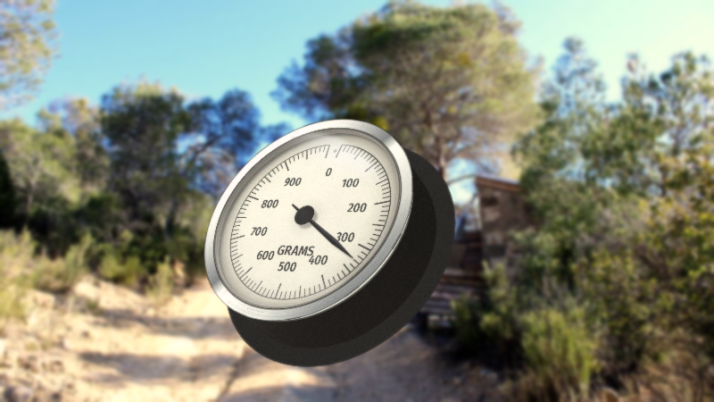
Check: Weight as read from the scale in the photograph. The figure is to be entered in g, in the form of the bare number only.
330
